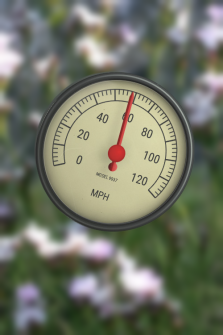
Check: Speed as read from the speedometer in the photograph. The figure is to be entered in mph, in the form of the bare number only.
58
